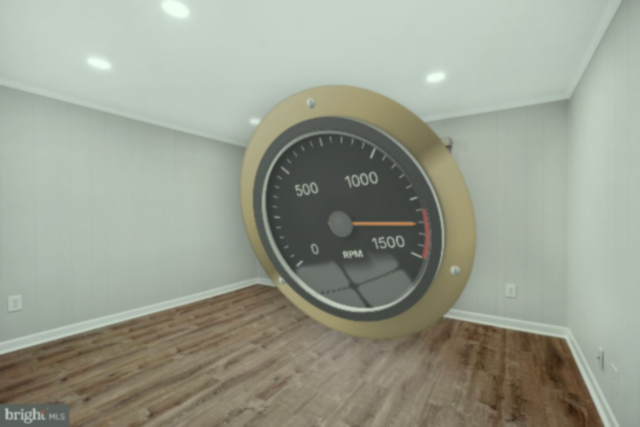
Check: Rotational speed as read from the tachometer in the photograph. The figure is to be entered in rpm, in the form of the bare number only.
1350
